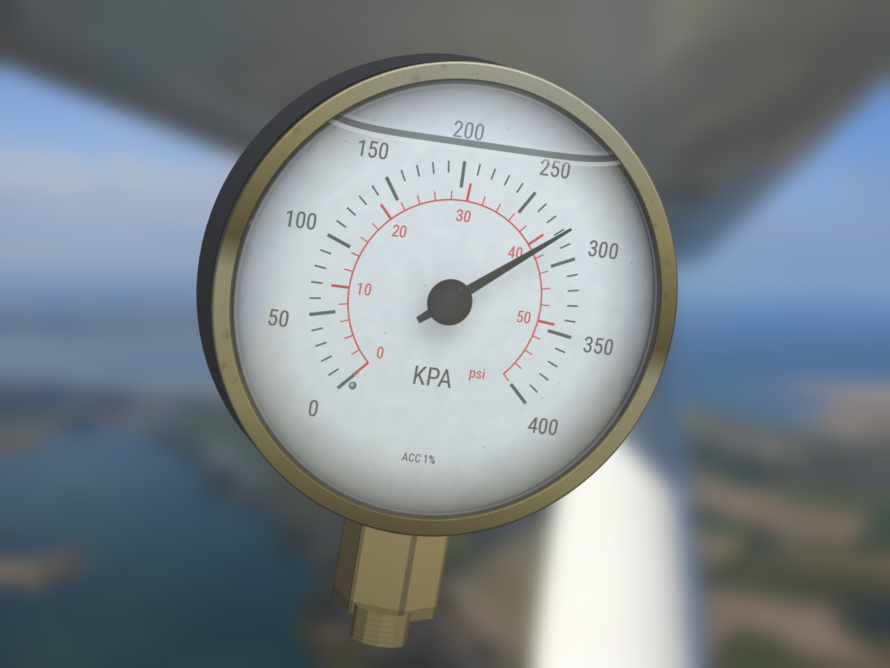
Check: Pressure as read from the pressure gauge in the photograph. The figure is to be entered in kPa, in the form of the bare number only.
280
